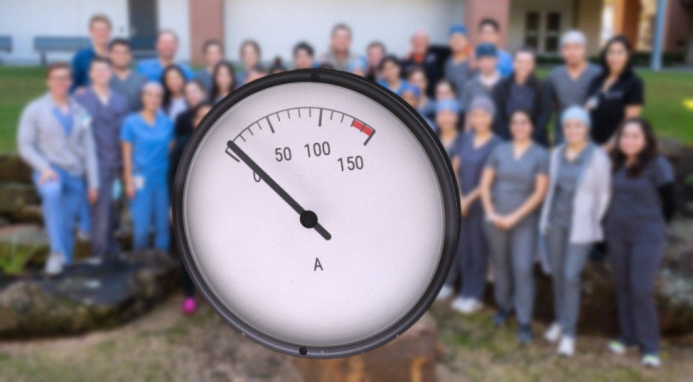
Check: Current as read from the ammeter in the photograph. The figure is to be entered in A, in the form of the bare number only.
10
